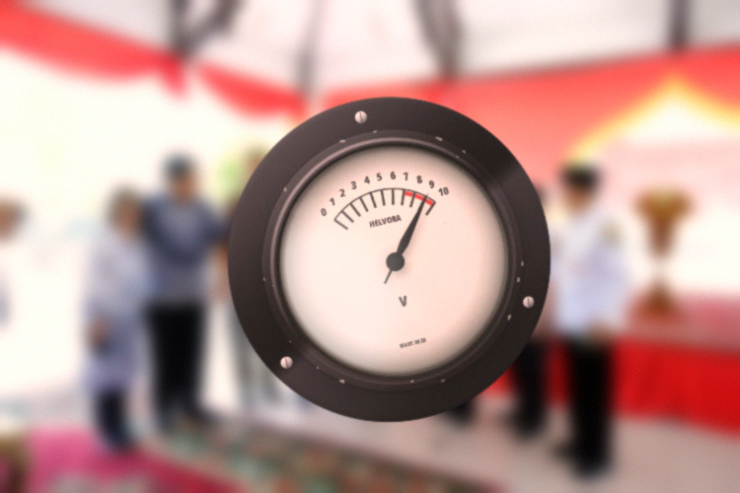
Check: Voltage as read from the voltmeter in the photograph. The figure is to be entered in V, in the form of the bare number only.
9
